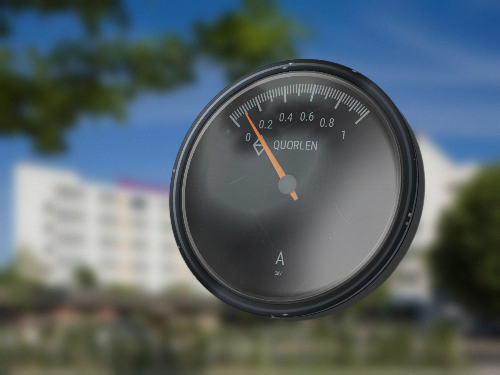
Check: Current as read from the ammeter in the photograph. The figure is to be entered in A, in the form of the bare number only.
0.1
